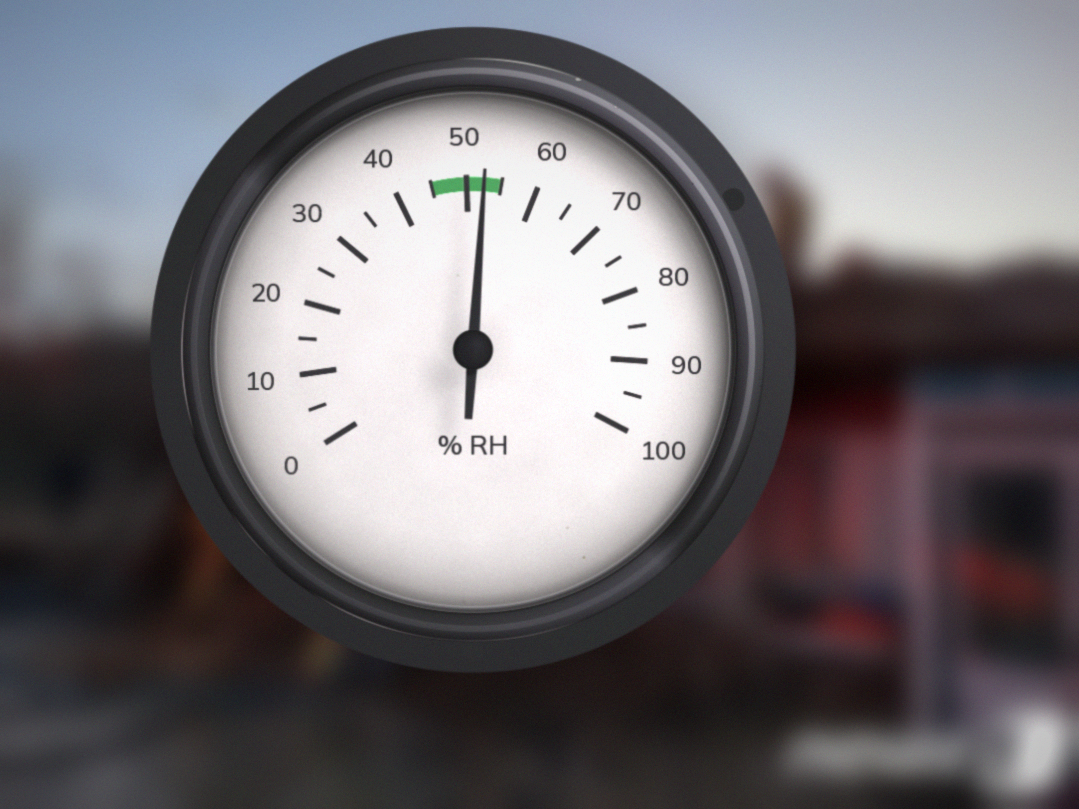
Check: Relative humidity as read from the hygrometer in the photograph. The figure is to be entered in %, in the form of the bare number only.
52.5
